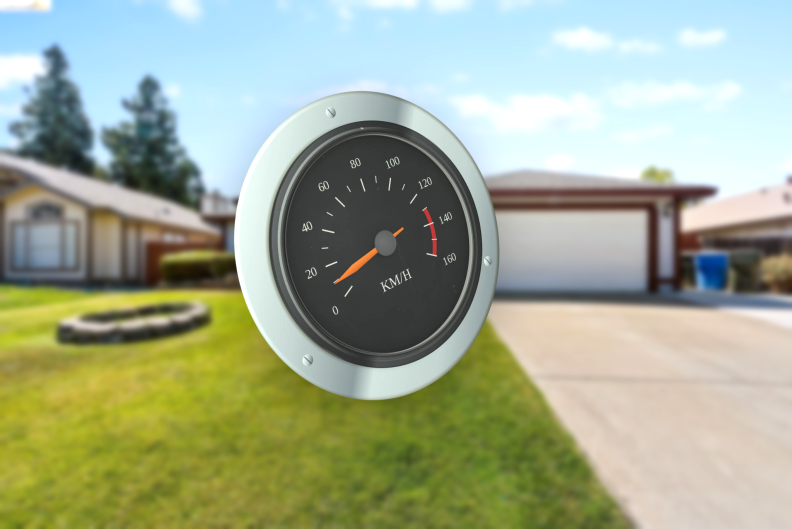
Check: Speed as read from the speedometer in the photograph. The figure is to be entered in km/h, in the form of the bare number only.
10
